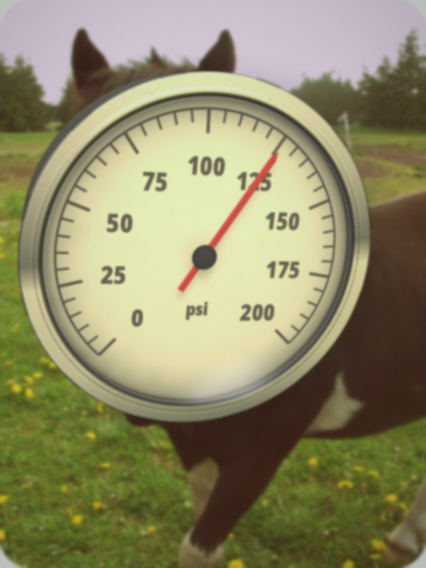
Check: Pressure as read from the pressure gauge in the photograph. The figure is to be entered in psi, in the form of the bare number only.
125
